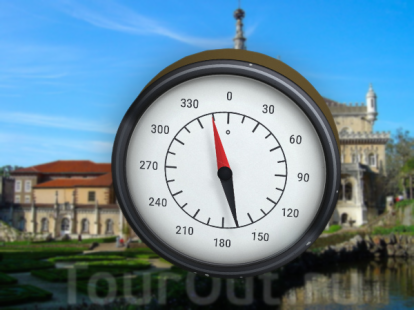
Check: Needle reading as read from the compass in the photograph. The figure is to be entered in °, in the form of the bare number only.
345
